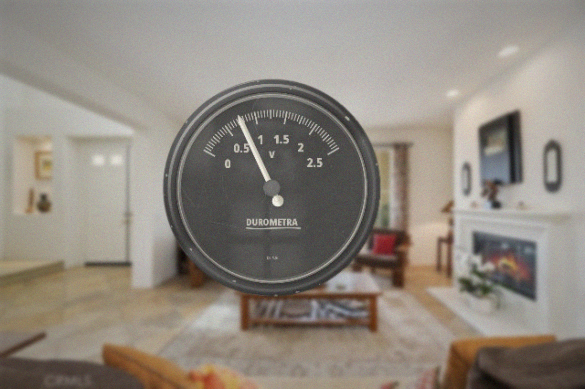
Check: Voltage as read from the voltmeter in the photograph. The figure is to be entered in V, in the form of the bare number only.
0.75
